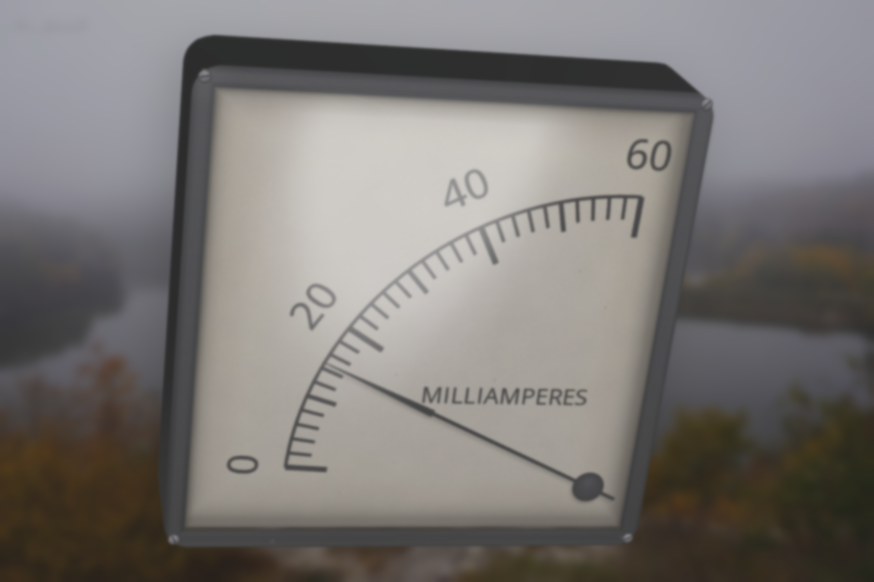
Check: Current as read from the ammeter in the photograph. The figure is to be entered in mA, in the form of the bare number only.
15
